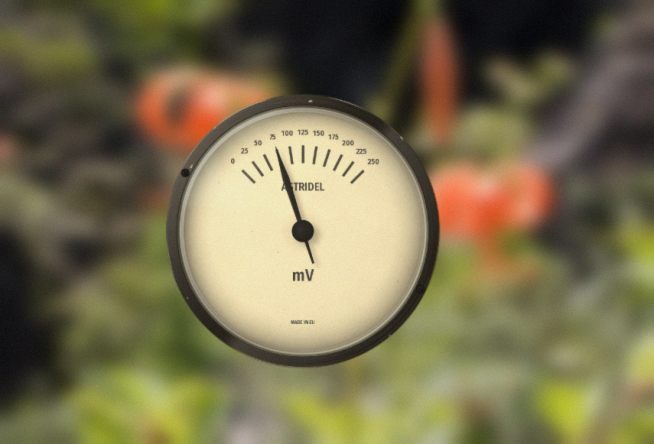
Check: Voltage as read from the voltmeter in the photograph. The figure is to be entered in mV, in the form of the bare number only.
75
